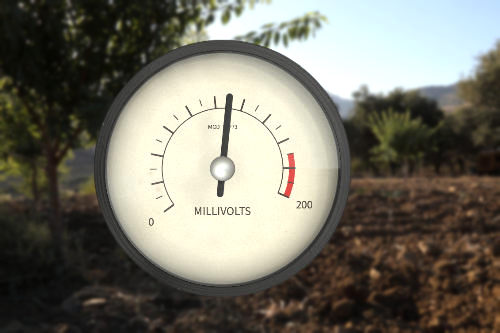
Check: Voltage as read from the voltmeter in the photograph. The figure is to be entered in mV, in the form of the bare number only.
110
